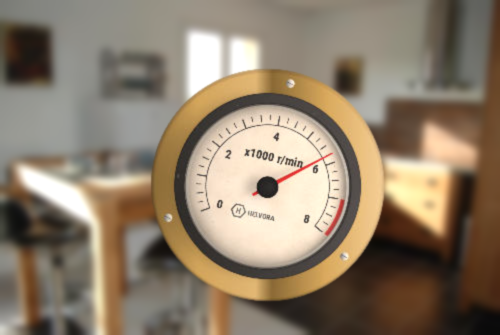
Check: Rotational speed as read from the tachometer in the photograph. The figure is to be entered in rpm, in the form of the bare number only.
5750
